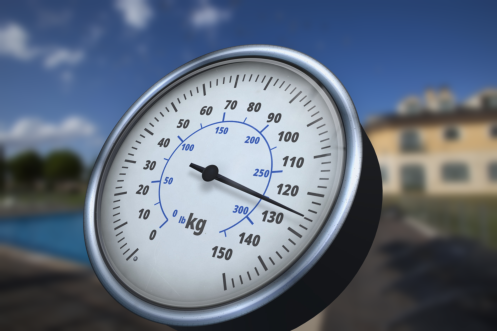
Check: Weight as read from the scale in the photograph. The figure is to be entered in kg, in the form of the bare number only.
126
